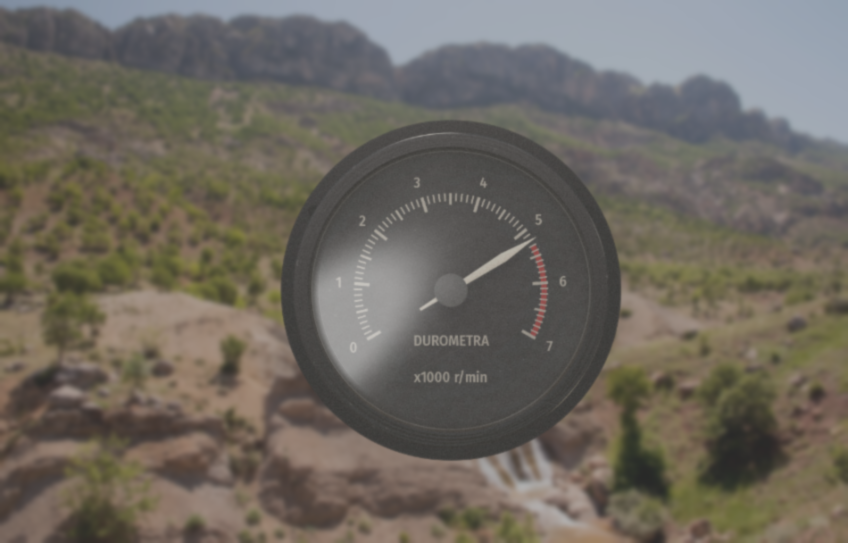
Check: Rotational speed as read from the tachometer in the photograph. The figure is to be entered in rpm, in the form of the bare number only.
5200
